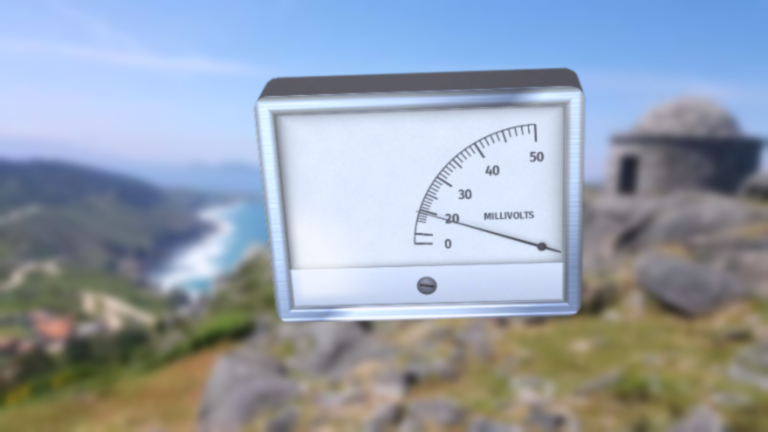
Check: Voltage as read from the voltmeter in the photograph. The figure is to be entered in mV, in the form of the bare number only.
20
